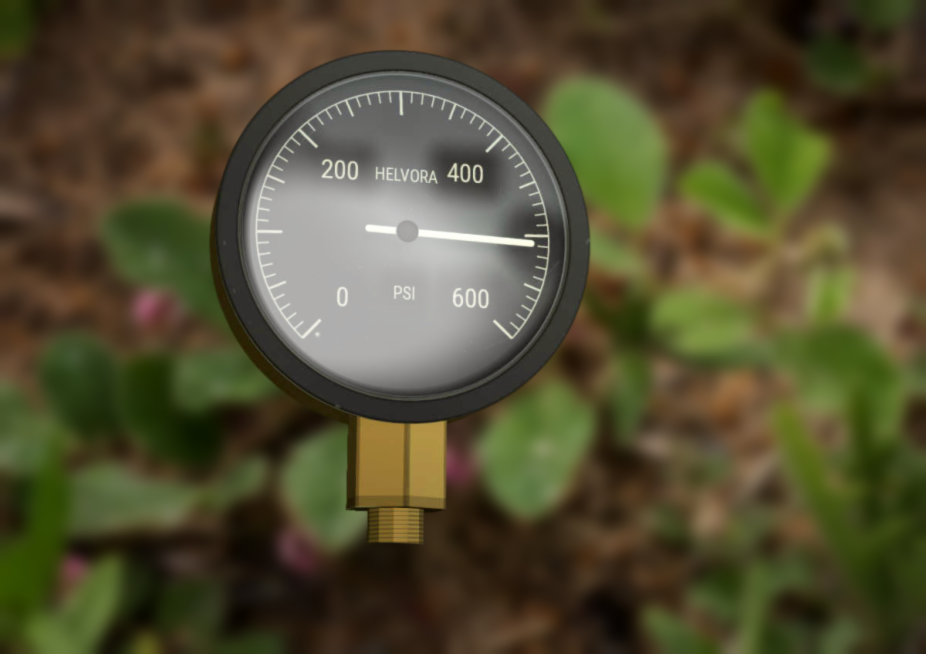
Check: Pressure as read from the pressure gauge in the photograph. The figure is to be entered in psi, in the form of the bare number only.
510
